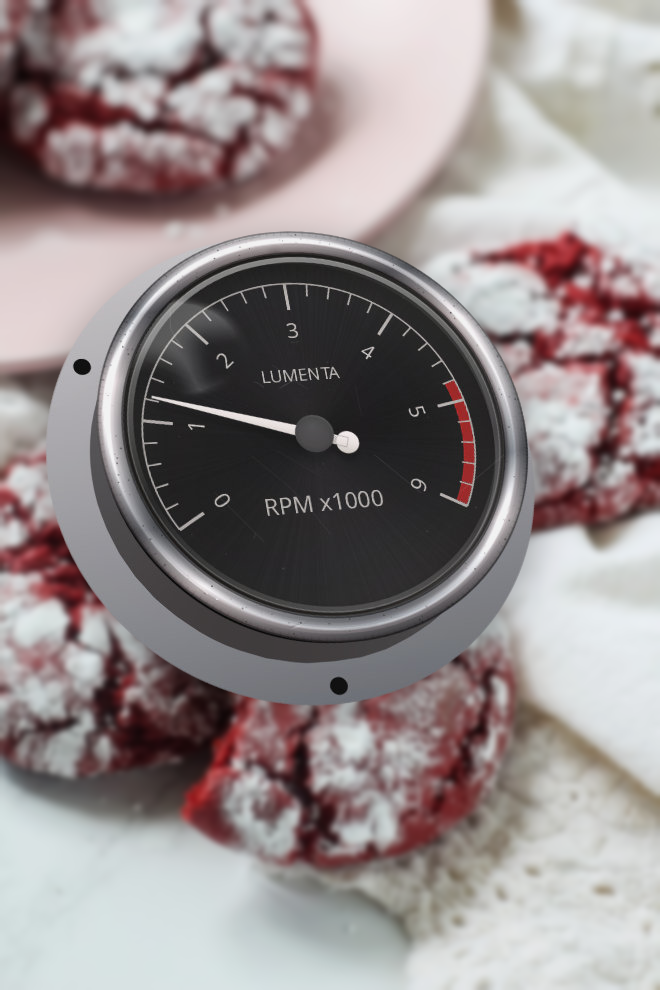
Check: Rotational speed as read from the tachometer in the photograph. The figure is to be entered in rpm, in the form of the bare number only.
1200
